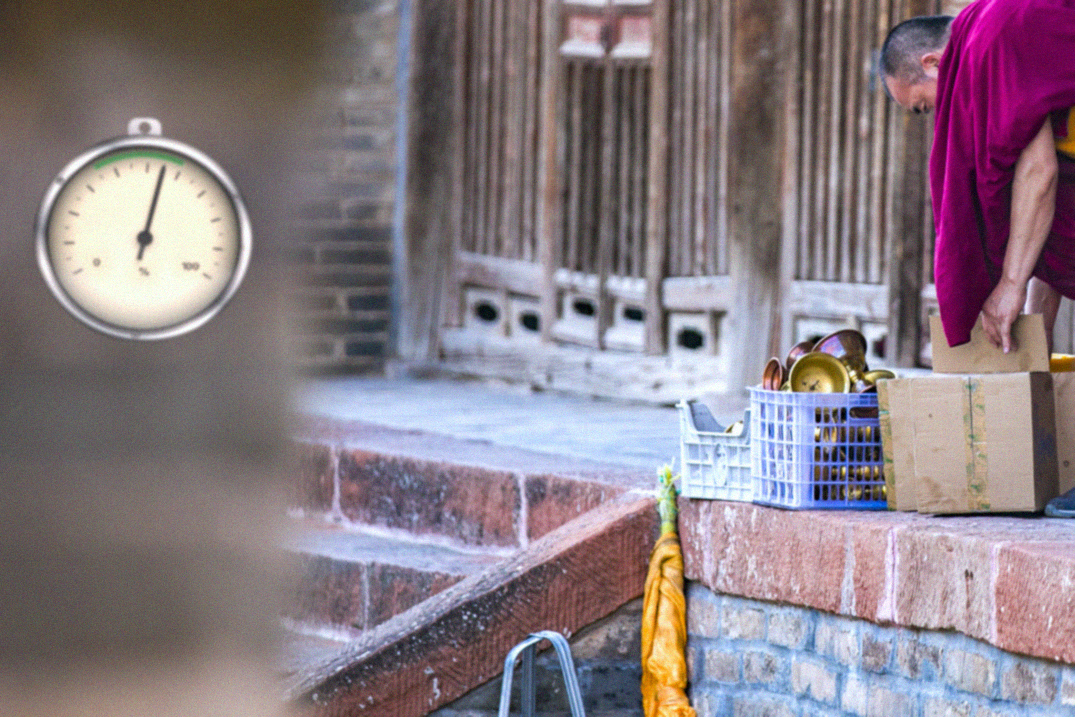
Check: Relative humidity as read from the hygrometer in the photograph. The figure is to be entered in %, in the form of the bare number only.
55
